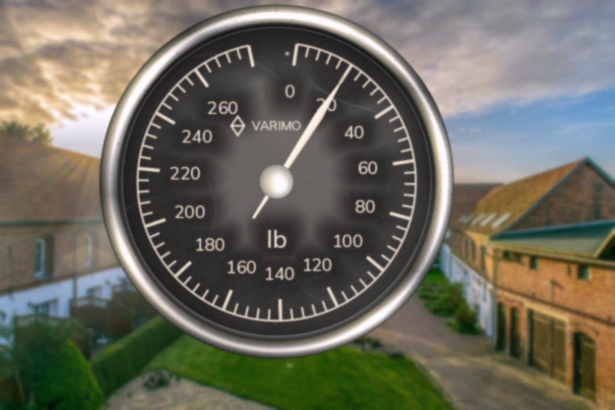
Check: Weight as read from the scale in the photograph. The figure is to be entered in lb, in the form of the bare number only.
20
